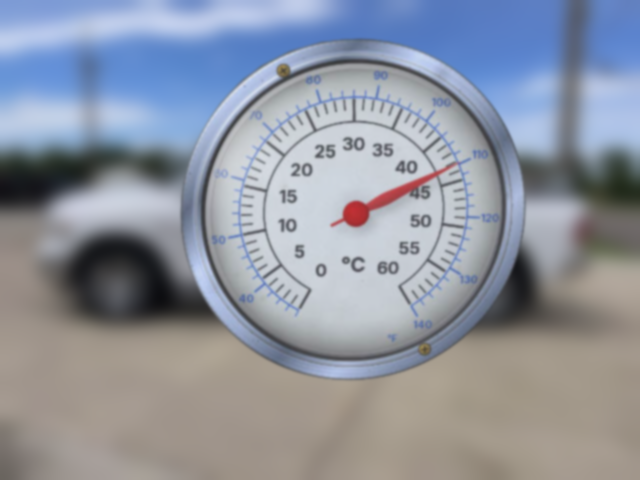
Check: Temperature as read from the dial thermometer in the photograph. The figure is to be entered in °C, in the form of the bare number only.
43
